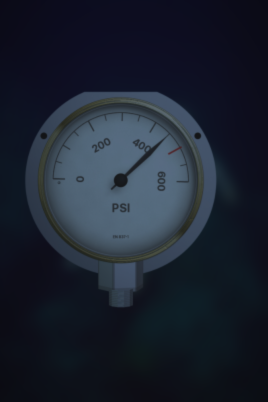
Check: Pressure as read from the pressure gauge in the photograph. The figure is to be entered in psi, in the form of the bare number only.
450
